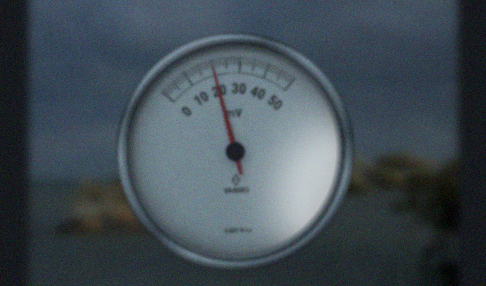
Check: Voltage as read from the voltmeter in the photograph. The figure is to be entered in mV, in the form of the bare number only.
20
